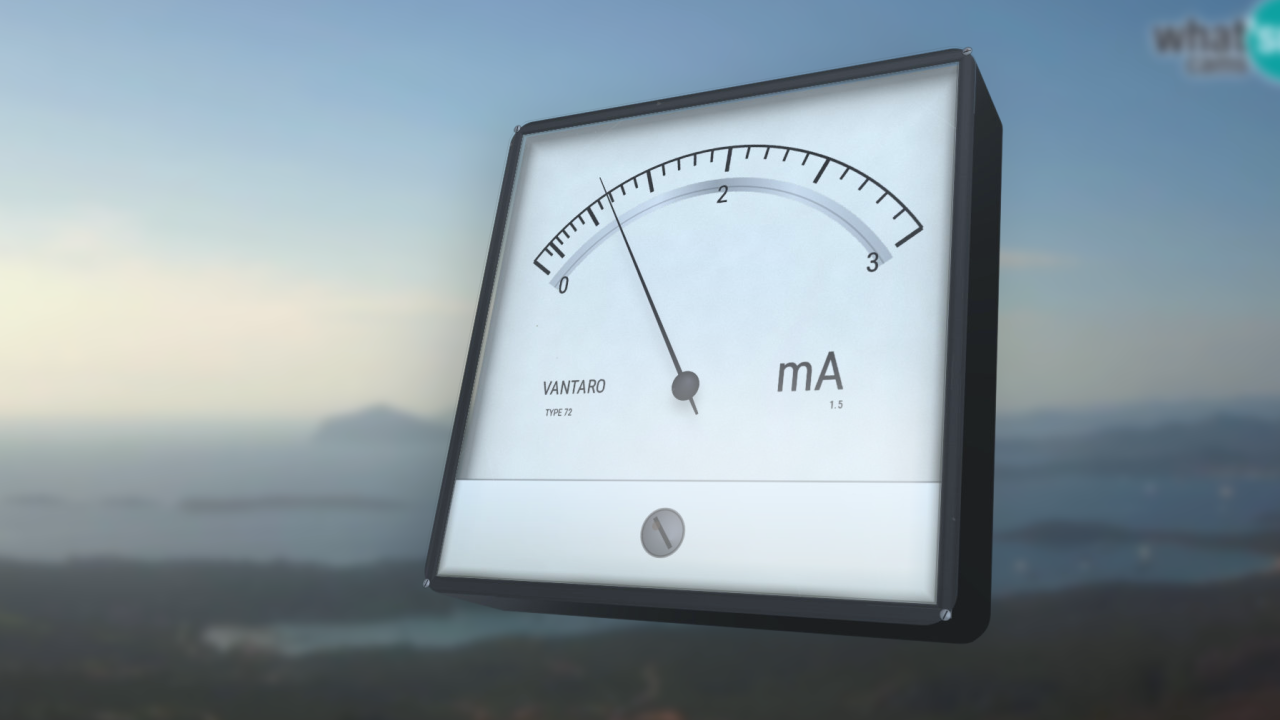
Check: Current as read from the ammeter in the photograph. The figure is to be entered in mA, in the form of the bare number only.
1.2
